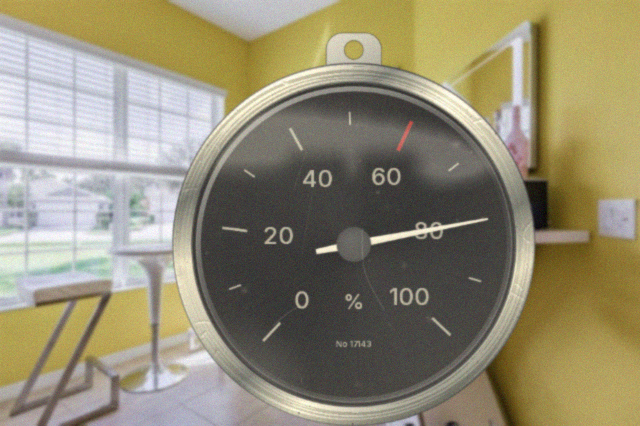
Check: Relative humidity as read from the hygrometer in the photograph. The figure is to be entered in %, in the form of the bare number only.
80
